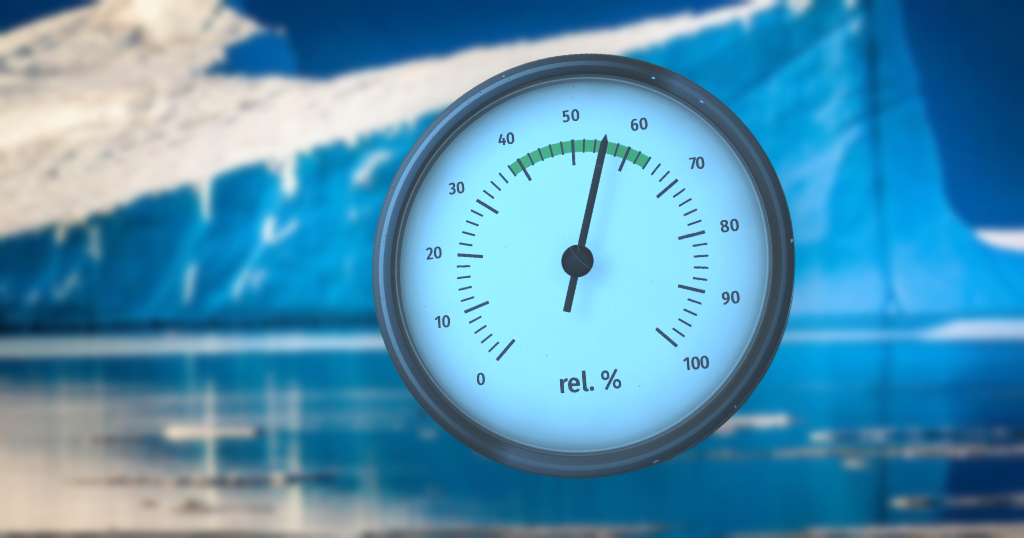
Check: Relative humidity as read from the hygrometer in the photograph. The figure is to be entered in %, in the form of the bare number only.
56
